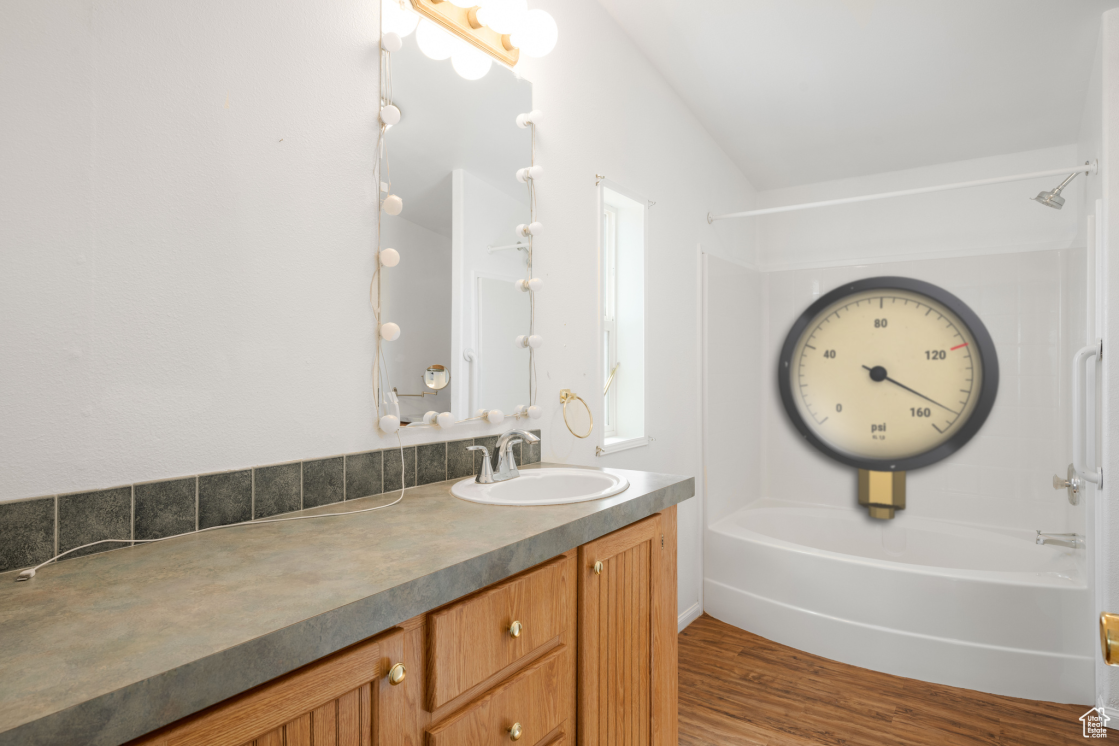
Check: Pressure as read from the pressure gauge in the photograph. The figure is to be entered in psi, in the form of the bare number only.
150
